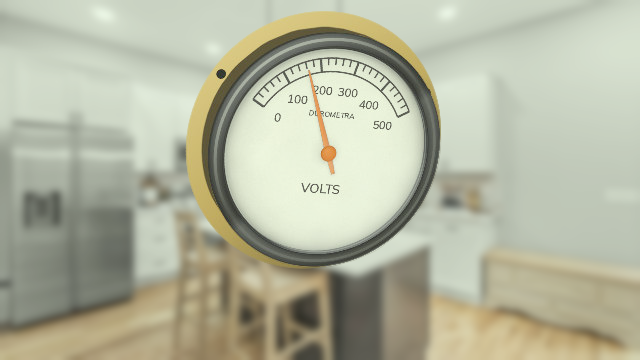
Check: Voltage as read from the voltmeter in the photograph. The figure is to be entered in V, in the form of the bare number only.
160
